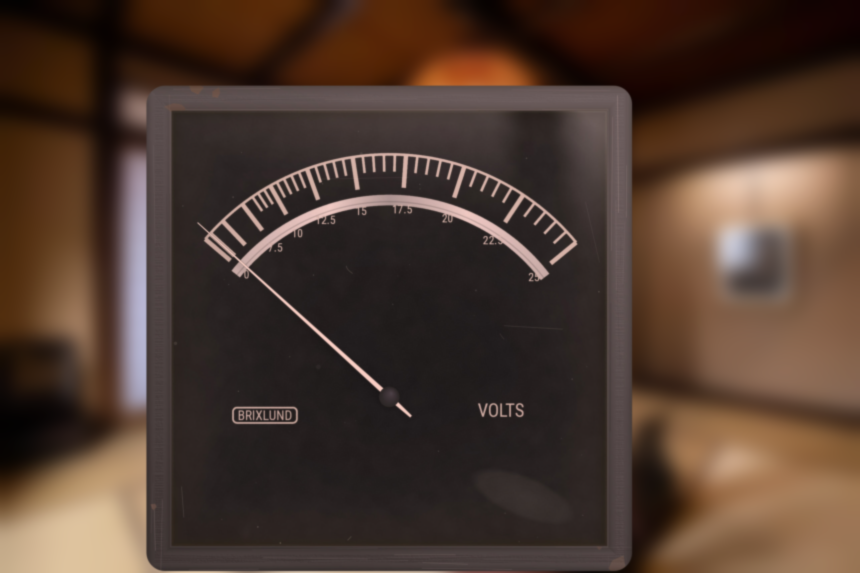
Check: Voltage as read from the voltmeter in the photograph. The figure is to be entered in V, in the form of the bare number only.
2.5
